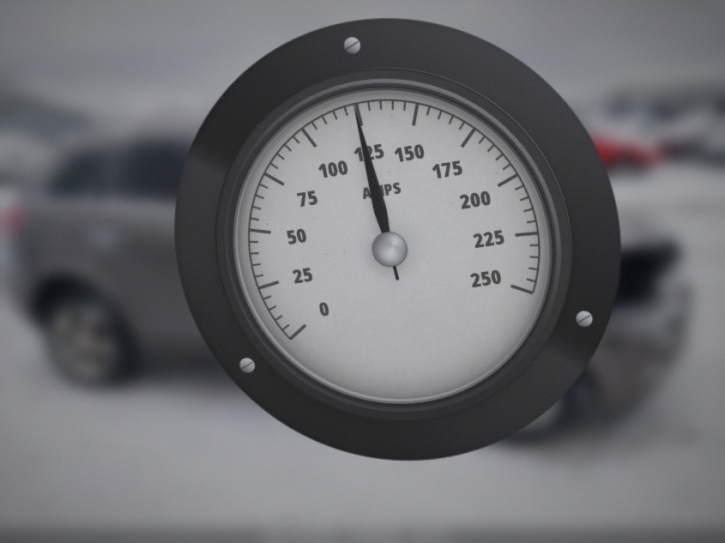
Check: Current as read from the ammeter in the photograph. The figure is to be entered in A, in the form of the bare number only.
125
